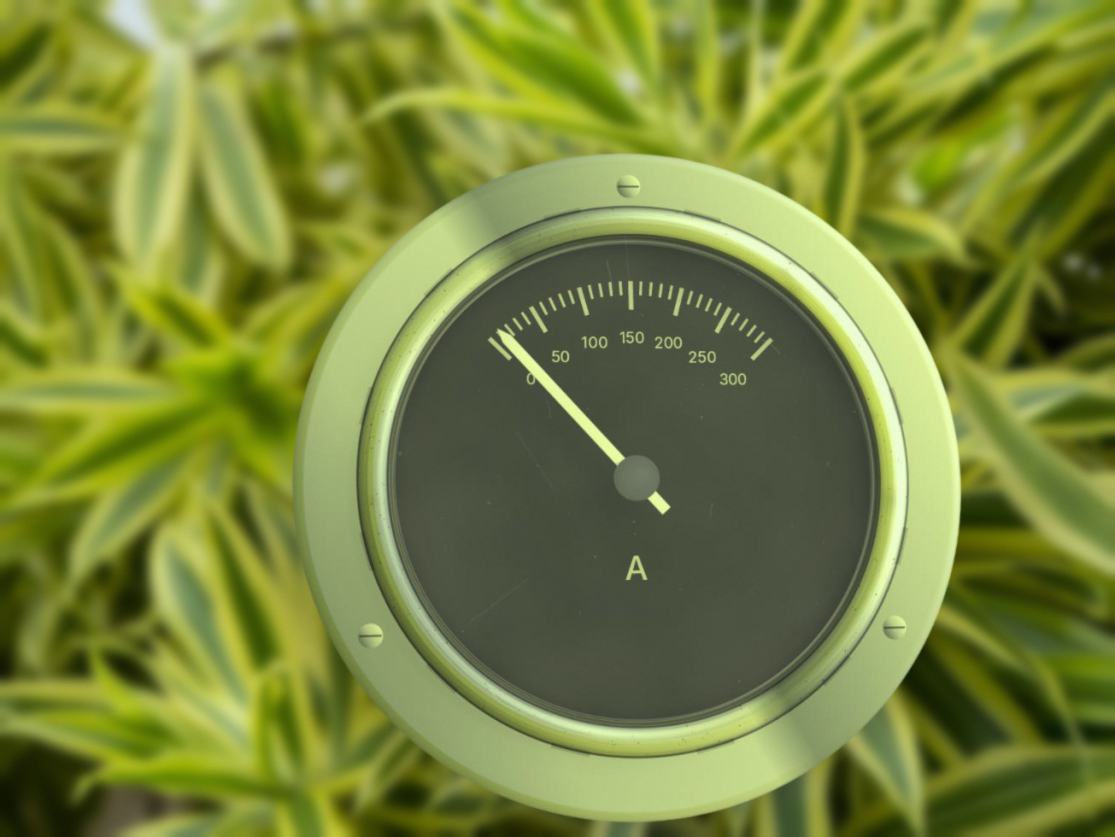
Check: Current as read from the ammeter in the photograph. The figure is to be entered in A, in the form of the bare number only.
10
